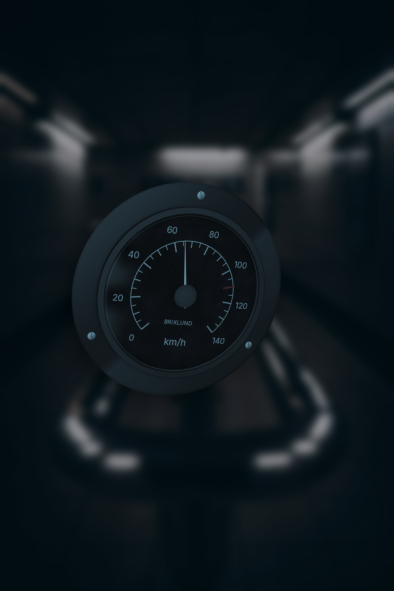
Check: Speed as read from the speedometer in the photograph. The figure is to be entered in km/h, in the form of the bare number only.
65
